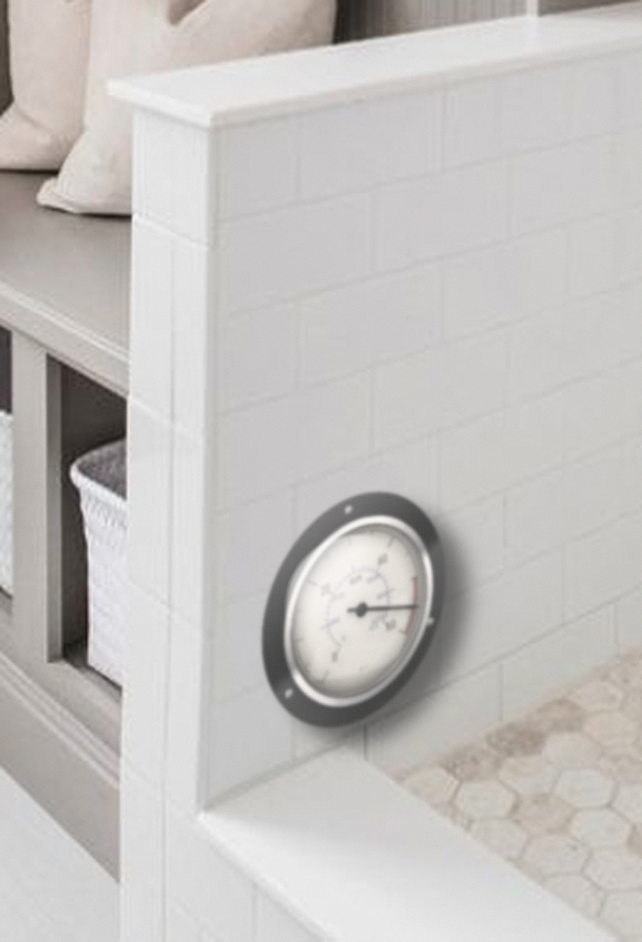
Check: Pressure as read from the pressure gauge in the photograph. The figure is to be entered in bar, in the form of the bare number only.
55
